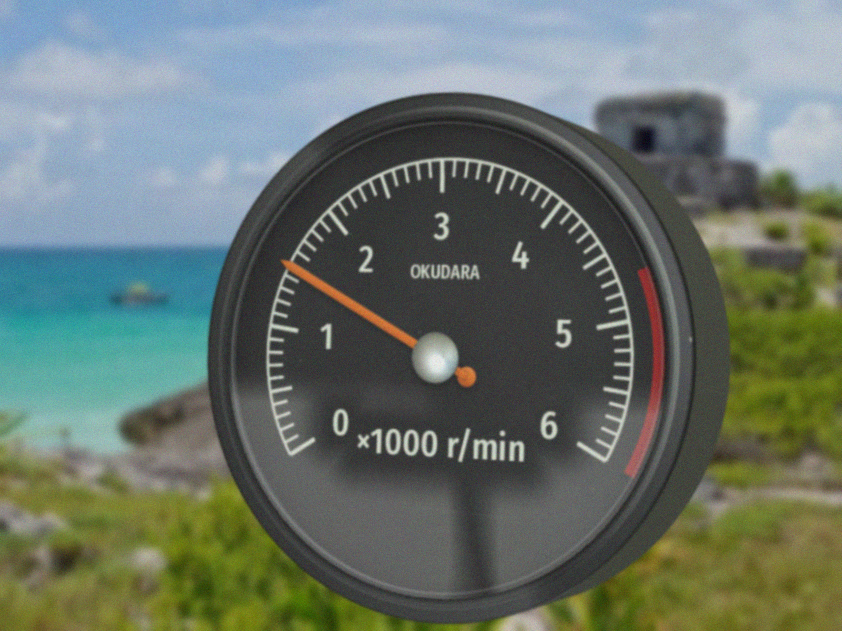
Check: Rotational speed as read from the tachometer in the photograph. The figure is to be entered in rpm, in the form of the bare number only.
1500
